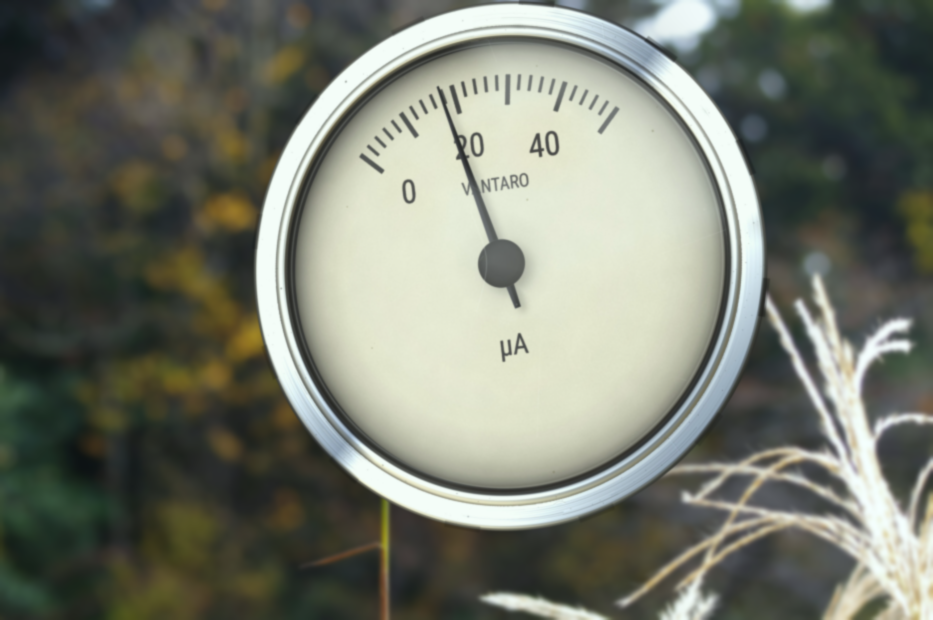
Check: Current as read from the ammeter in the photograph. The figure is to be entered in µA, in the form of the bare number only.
18
